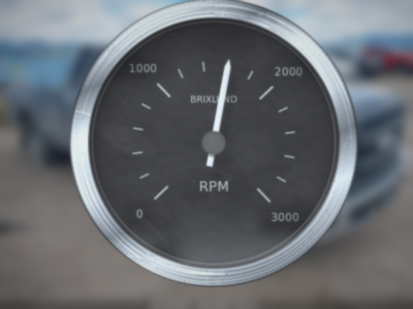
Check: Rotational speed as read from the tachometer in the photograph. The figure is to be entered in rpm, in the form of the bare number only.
1600
